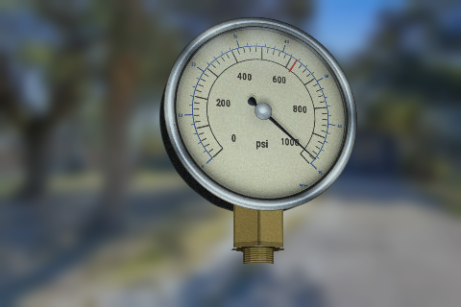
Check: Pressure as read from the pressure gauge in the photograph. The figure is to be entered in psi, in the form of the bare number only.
980
